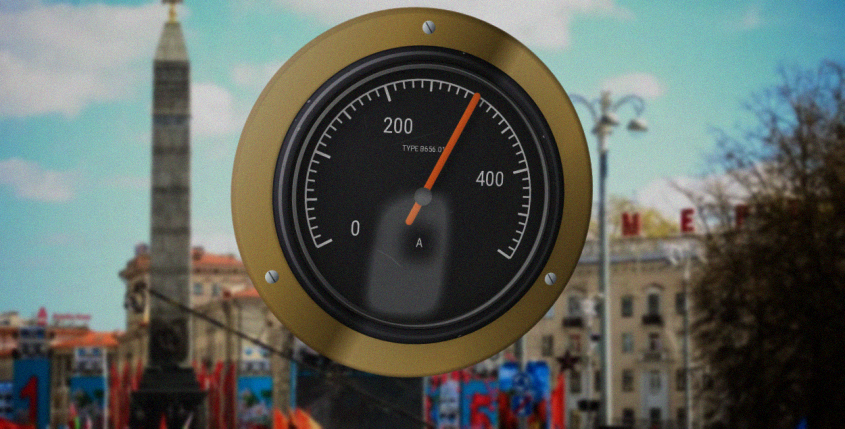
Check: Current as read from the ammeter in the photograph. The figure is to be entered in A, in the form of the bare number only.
300
